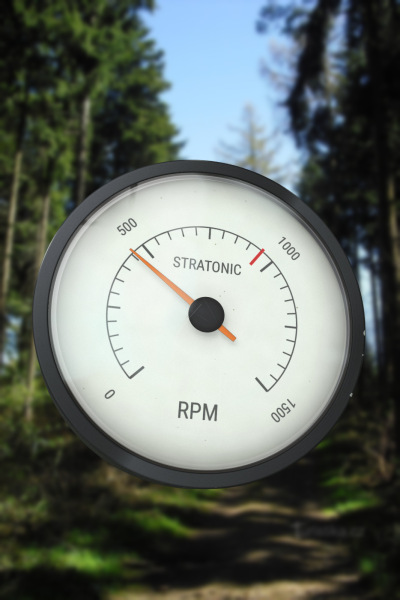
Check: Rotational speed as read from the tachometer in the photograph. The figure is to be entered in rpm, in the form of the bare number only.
450
